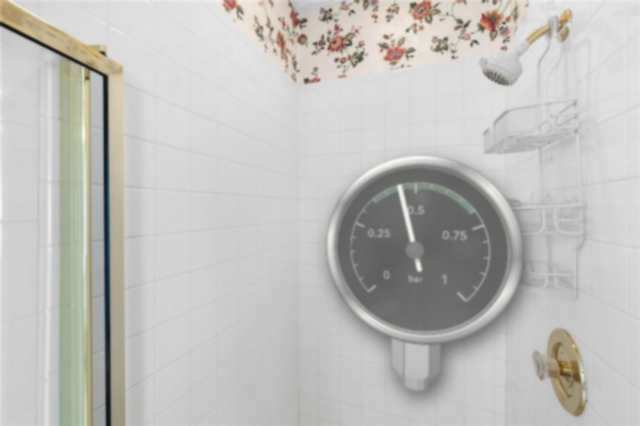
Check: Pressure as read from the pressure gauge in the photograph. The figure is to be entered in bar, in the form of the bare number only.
0.45
